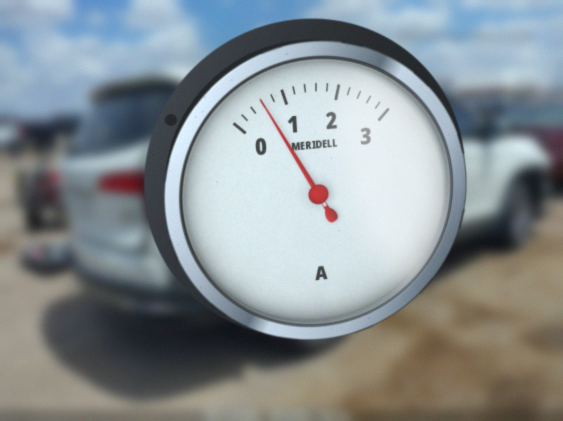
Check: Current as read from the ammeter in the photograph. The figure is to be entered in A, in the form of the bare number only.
0.6
